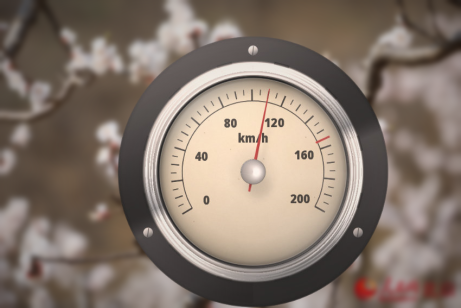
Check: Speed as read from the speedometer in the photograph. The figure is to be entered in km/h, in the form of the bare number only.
110
